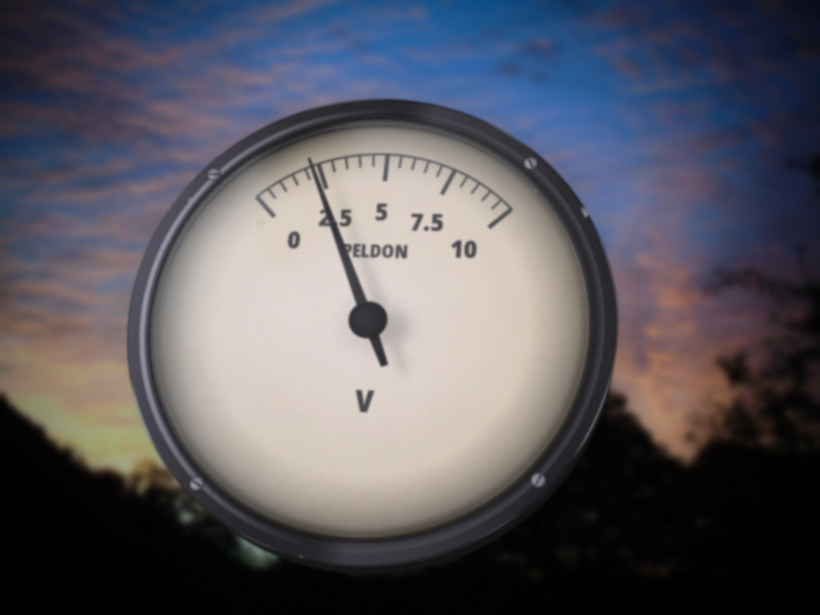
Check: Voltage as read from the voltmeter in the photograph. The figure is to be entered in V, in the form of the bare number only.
2.25
